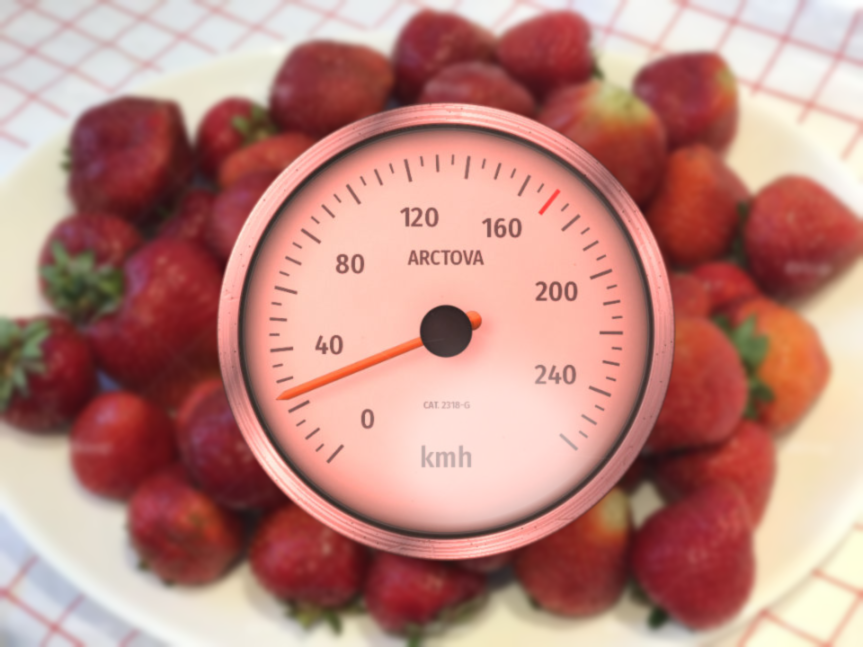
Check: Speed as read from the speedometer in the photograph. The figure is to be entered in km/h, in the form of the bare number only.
25
